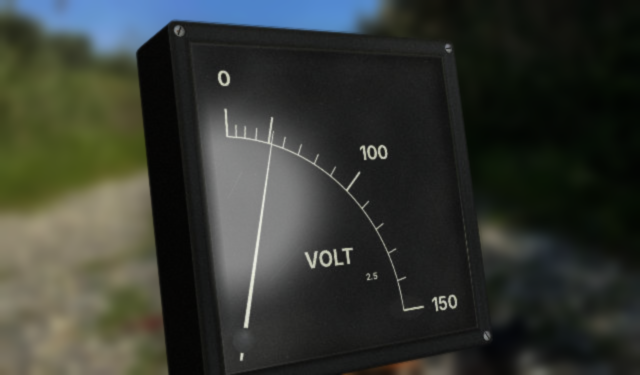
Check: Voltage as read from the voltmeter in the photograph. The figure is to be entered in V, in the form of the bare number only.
50
